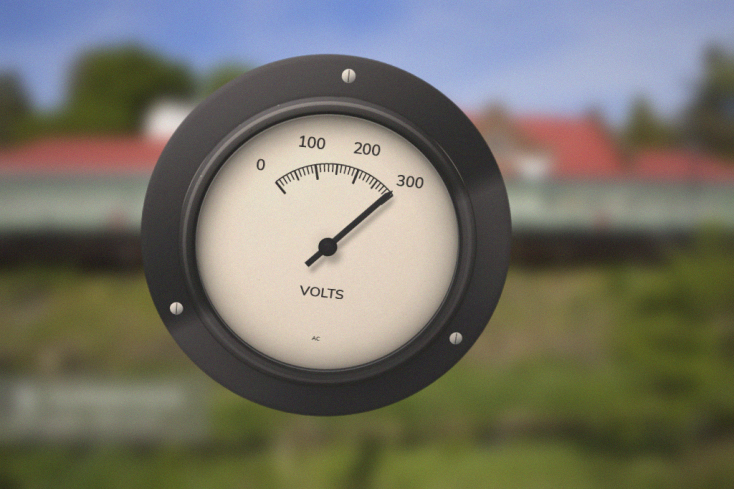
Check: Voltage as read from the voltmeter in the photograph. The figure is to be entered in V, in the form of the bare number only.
290
